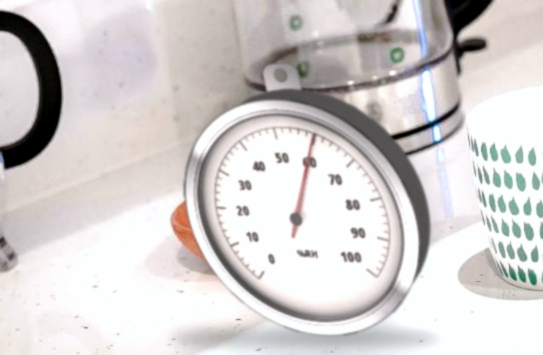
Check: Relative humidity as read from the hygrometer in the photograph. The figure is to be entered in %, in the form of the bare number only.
60
